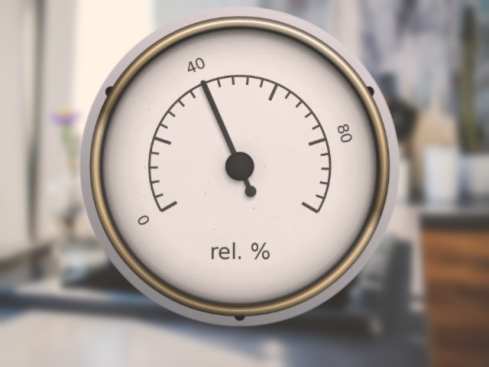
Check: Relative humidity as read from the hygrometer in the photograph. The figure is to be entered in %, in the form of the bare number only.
40
